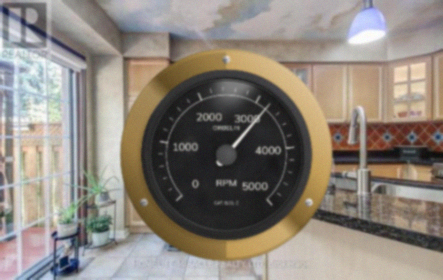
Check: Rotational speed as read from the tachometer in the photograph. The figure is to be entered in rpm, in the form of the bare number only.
3200
